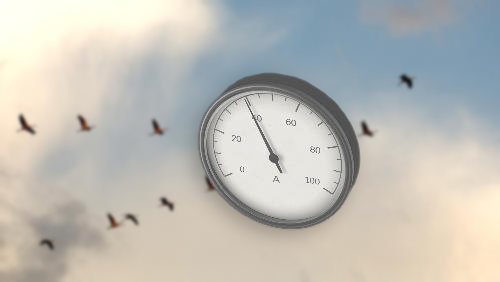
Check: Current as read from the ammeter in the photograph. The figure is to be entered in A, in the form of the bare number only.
40
